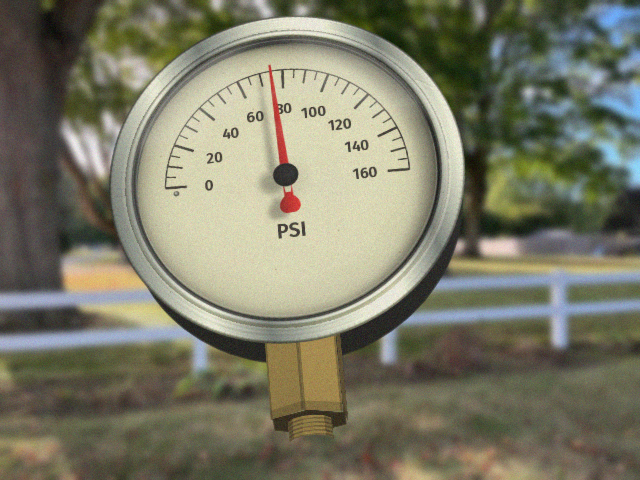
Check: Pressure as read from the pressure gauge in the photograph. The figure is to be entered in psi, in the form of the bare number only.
75
